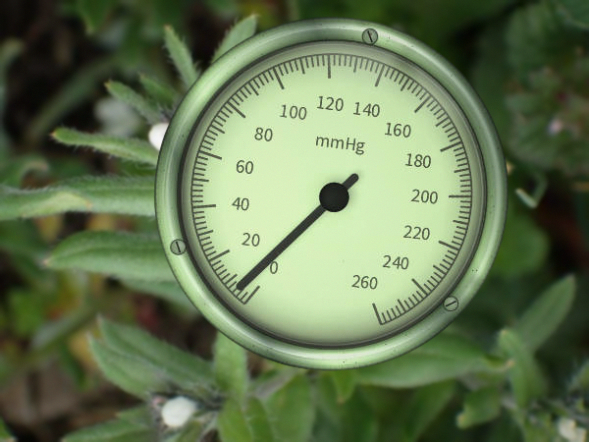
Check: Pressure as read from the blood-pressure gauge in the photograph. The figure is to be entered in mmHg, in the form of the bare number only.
6
